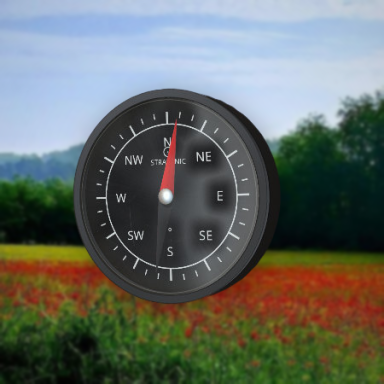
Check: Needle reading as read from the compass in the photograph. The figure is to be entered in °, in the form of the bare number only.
10
